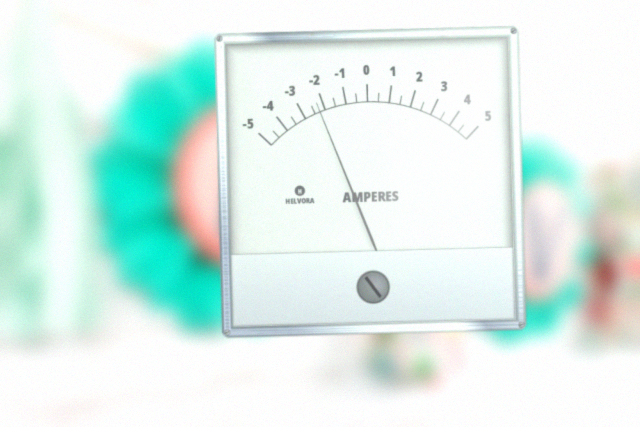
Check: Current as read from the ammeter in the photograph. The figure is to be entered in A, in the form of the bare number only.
-2.25
